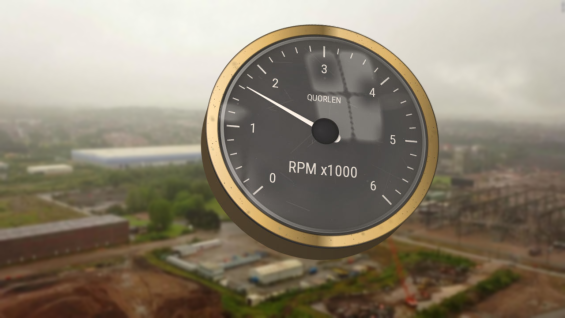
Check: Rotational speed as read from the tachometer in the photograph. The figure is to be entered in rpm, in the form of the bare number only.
1600
